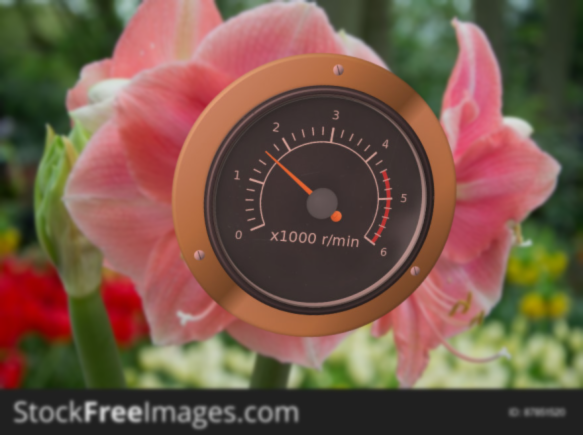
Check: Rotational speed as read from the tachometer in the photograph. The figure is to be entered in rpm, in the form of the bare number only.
1600
